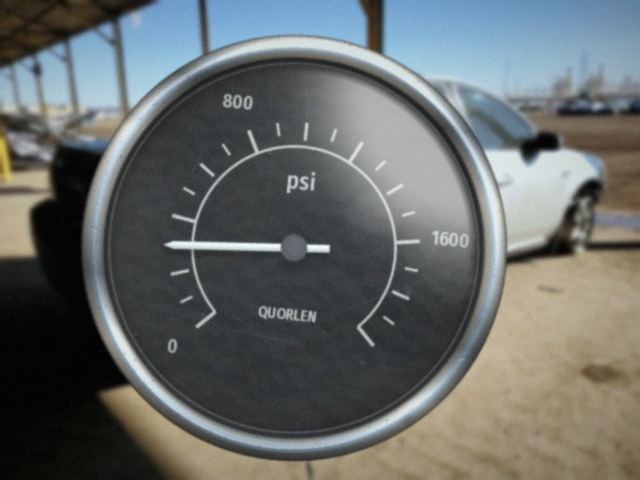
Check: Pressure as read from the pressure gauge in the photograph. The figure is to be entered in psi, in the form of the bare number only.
300
